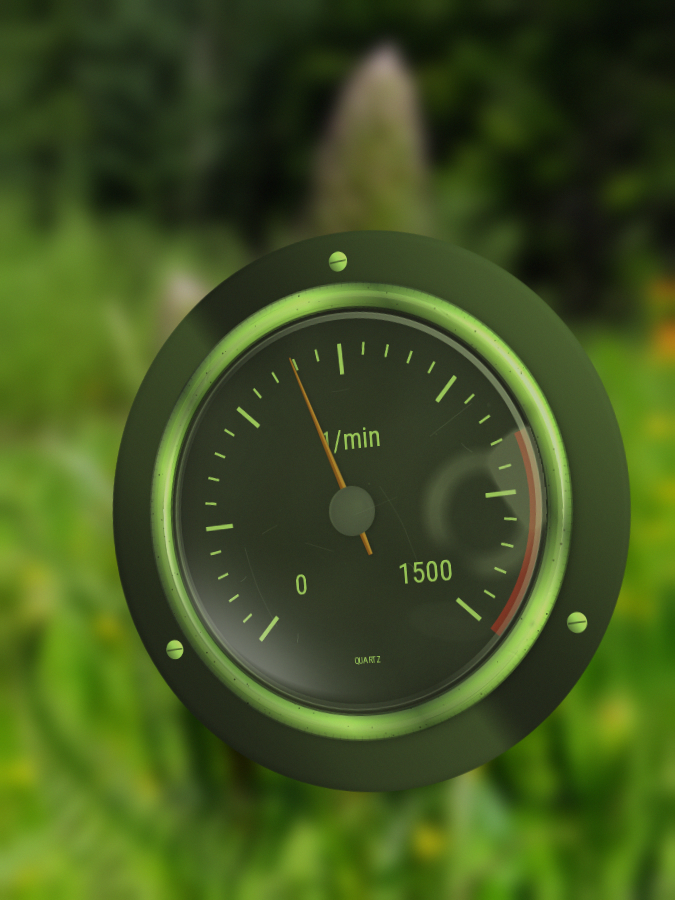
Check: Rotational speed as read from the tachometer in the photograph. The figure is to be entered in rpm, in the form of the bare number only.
650
